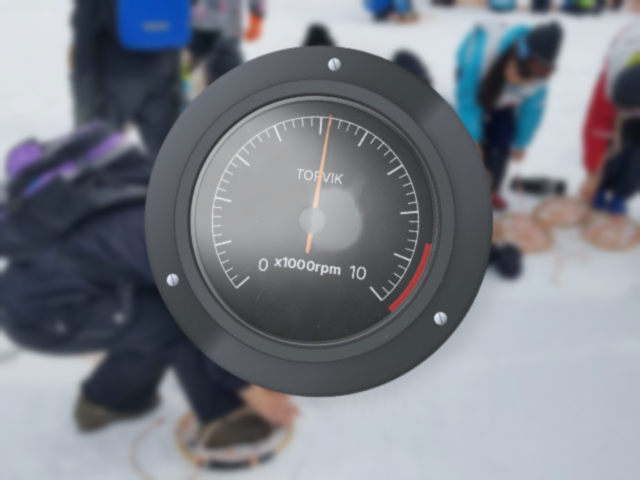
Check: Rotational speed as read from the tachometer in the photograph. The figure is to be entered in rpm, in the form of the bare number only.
5200
